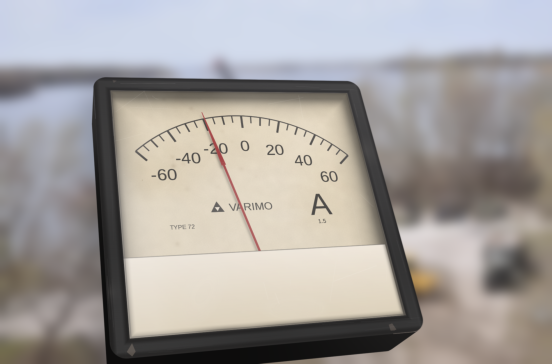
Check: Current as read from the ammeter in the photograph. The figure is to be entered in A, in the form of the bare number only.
-20
